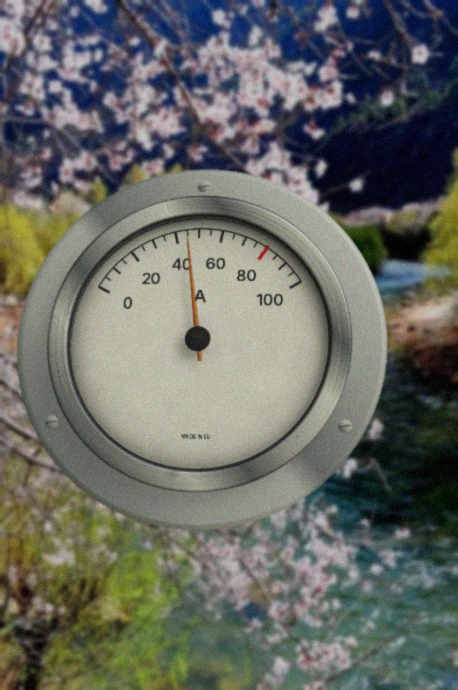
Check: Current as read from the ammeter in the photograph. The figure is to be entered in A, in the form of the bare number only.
45
